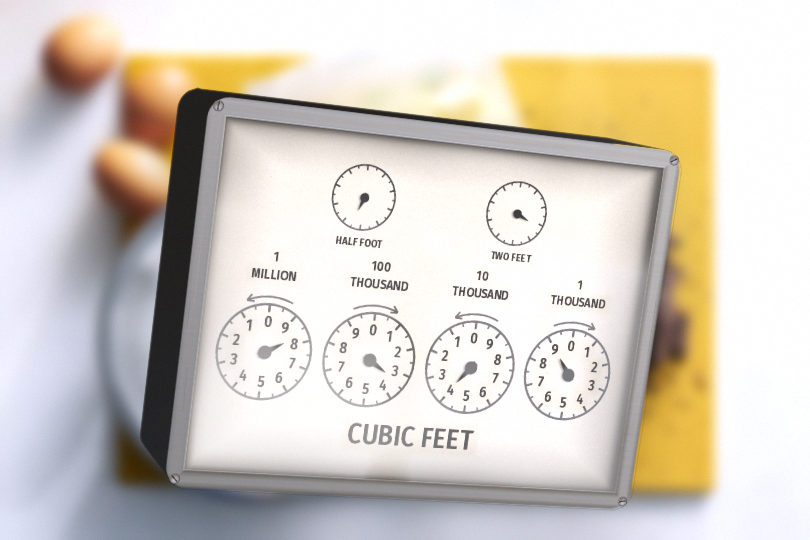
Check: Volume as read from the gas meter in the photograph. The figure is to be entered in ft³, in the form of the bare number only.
833900
